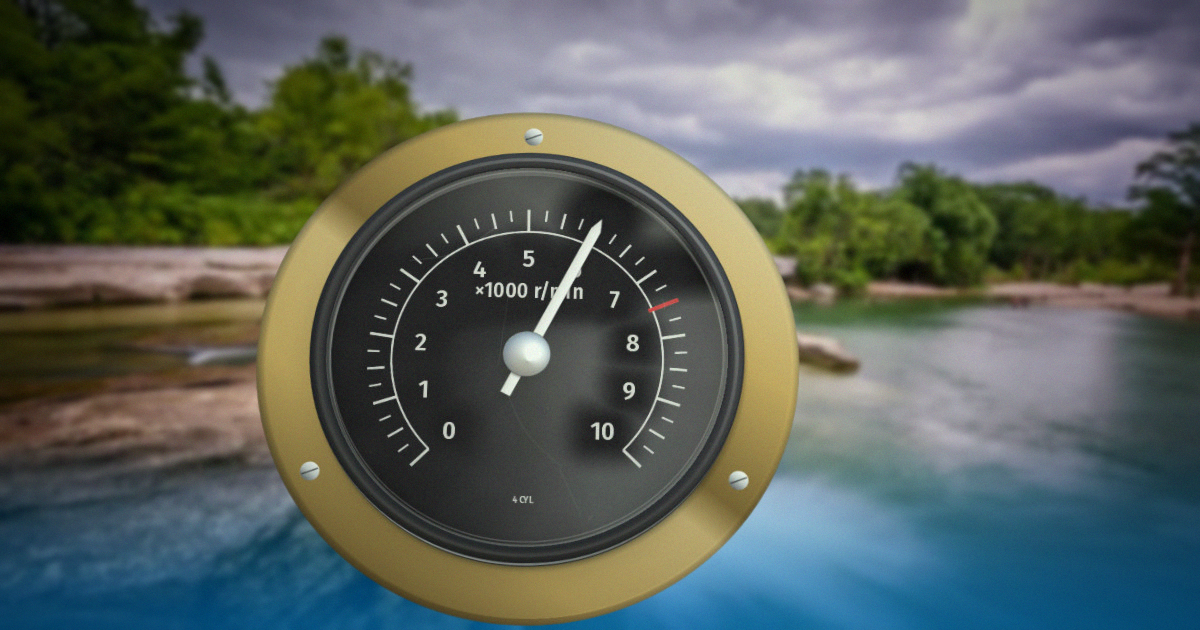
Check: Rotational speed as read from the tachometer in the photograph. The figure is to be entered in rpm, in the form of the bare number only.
6000
